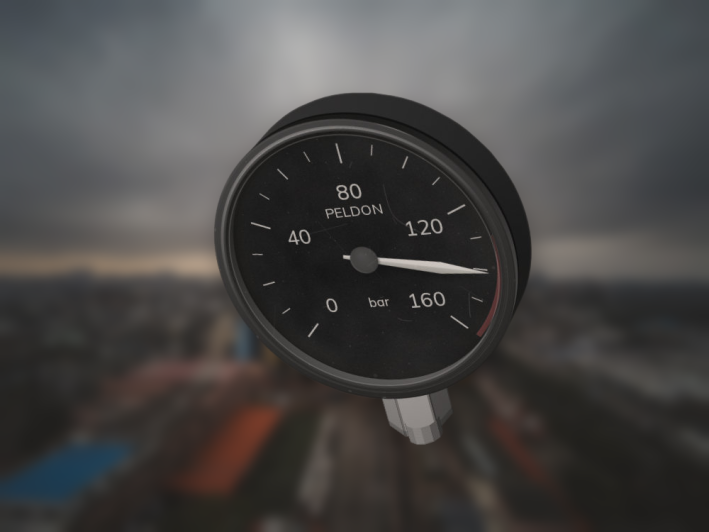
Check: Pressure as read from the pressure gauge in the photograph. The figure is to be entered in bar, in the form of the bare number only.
140
